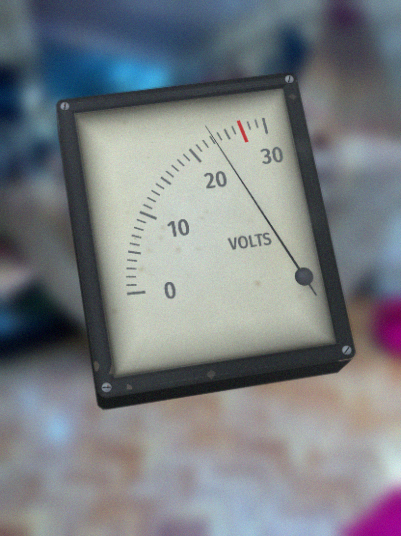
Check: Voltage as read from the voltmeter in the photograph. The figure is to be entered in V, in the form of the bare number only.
23
